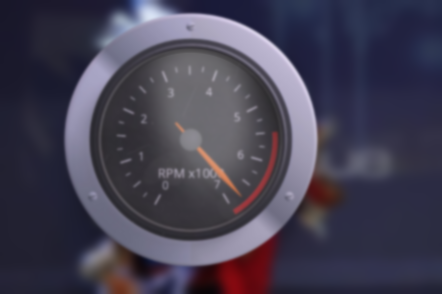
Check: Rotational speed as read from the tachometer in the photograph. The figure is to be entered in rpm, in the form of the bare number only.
6750
